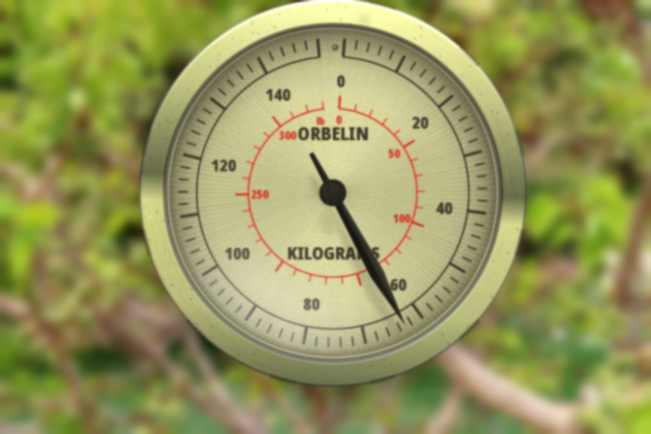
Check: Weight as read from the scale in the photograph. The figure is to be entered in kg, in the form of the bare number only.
63
